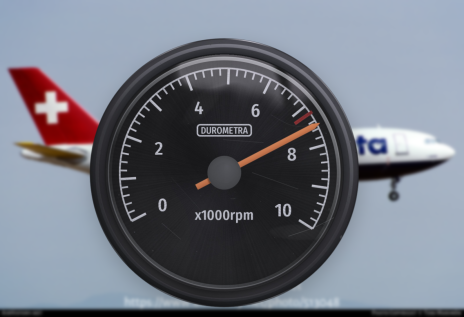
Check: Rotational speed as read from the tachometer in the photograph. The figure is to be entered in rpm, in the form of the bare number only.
7500
